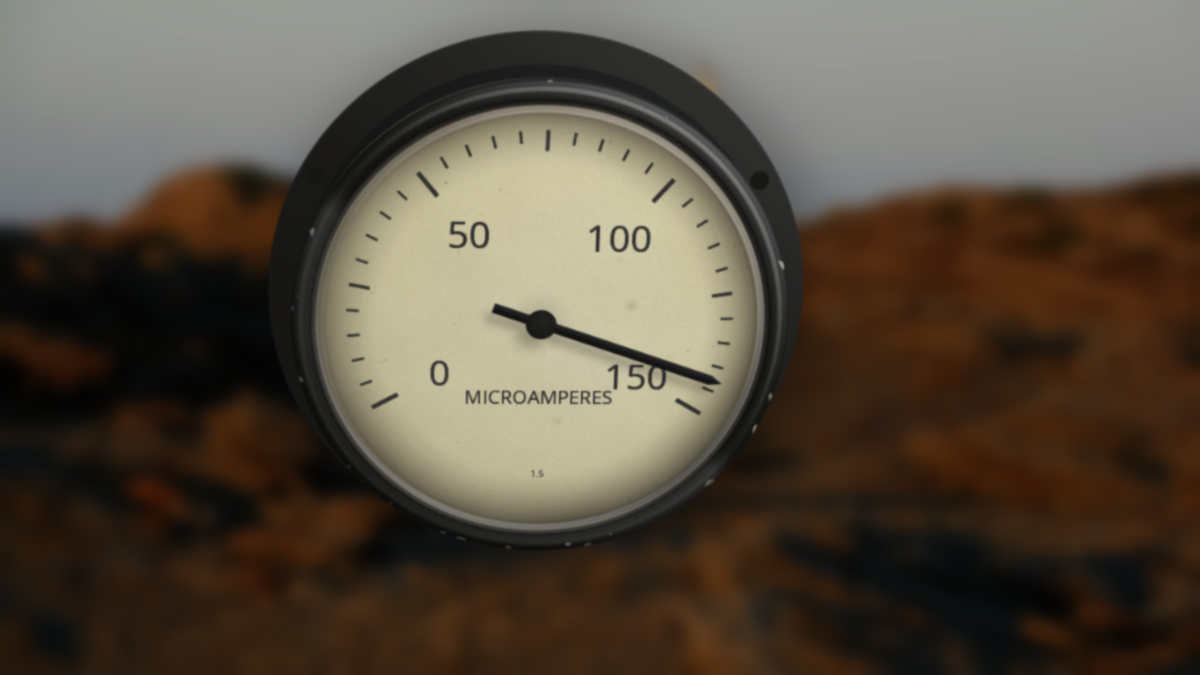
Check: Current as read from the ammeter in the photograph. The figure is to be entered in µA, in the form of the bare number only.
142.5
